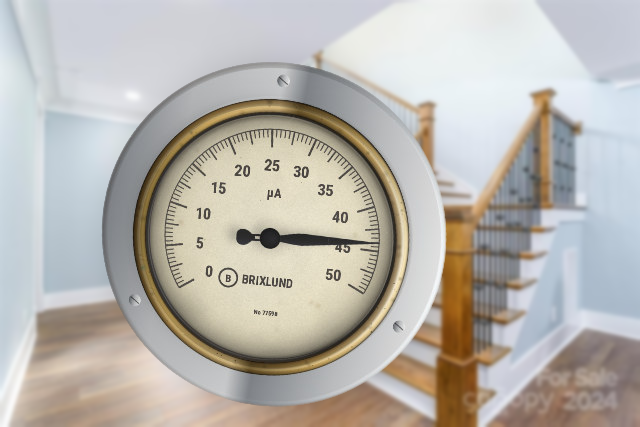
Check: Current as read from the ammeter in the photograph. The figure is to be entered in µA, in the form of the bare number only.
44
